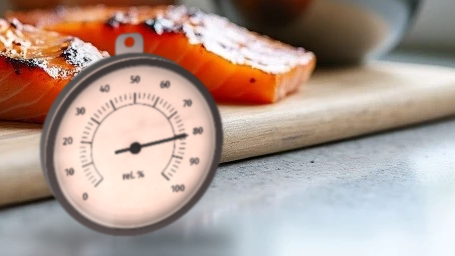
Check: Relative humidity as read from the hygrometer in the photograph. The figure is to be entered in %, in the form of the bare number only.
80
